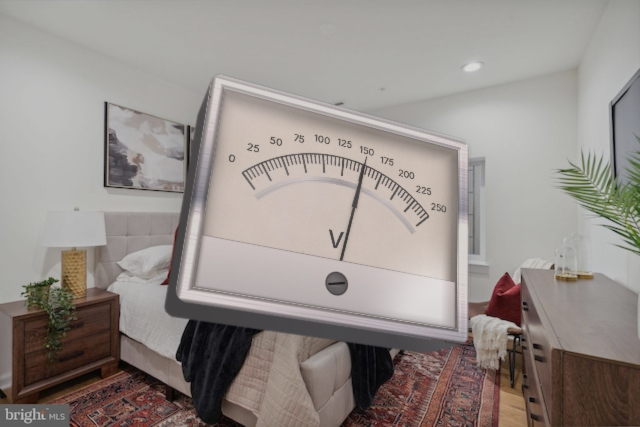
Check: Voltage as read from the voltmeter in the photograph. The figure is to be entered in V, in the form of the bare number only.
150
